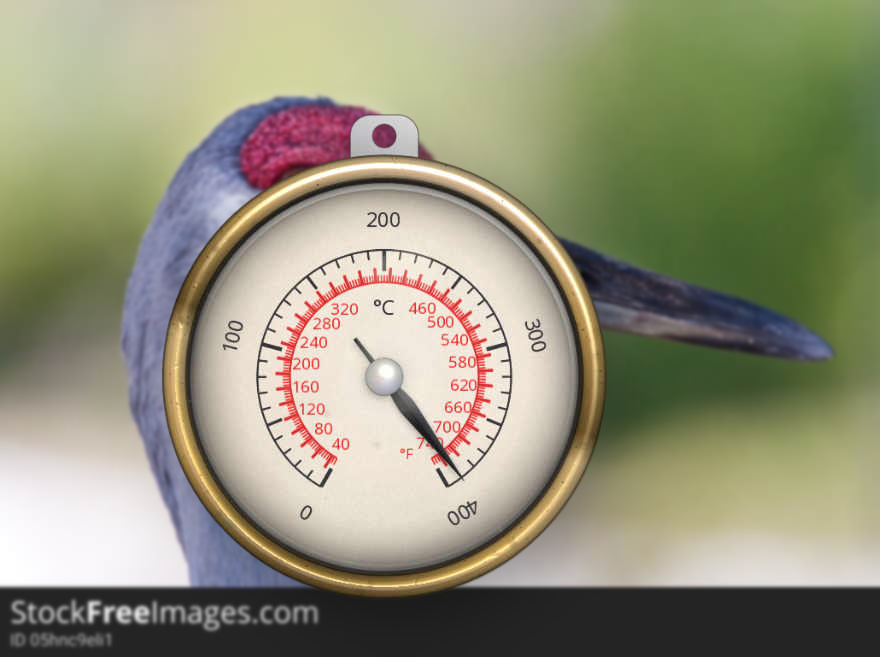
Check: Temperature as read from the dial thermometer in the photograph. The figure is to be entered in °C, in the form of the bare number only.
390
